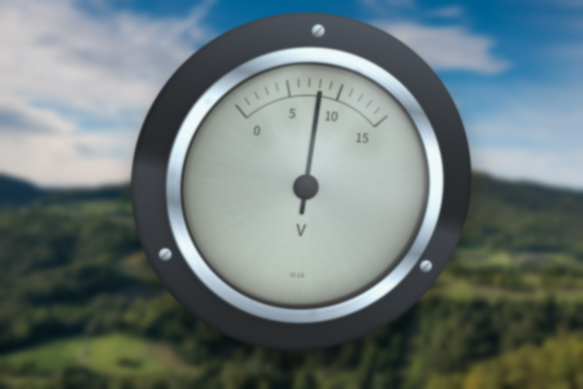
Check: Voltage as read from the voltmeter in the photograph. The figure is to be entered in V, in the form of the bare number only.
8
